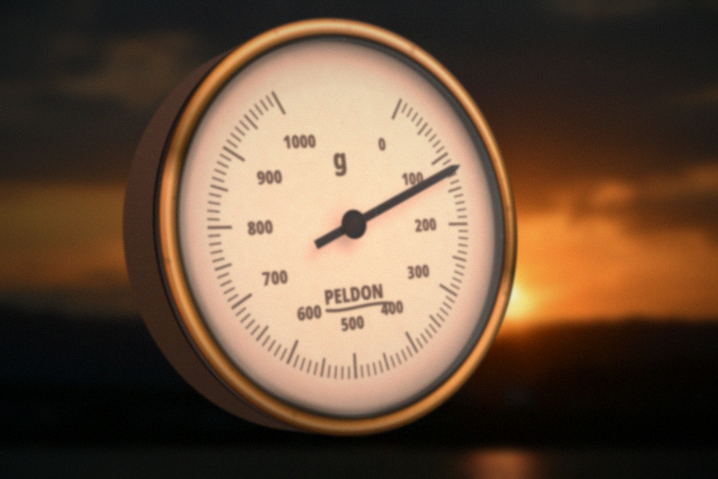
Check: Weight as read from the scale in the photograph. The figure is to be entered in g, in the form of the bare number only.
120
